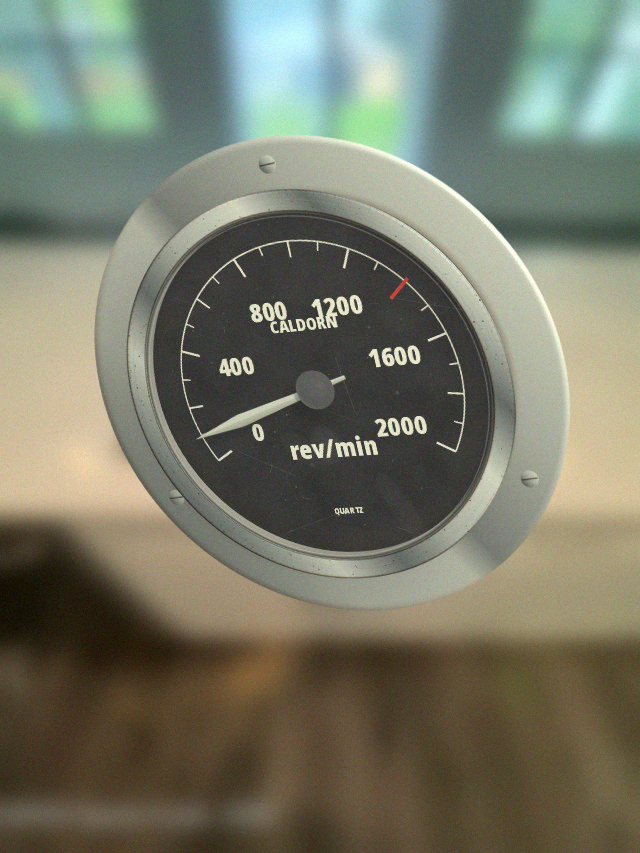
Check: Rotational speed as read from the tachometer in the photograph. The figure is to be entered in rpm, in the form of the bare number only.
100
